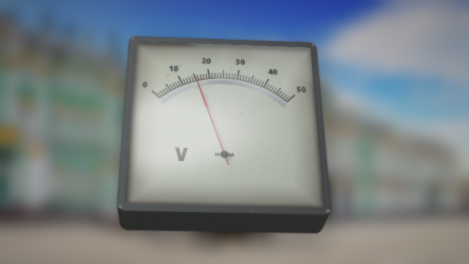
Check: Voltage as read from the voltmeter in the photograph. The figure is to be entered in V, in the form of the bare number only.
15
